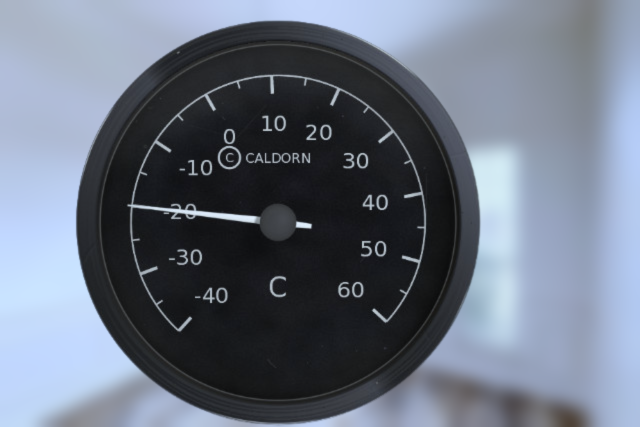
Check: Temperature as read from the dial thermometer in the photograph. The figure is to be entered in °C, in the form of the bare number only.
-20
